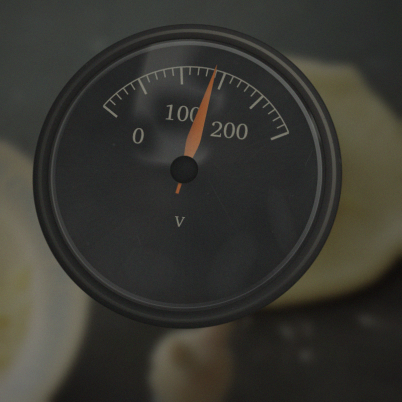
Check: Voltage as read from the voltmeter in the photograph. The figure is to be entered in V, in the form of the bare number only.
140
